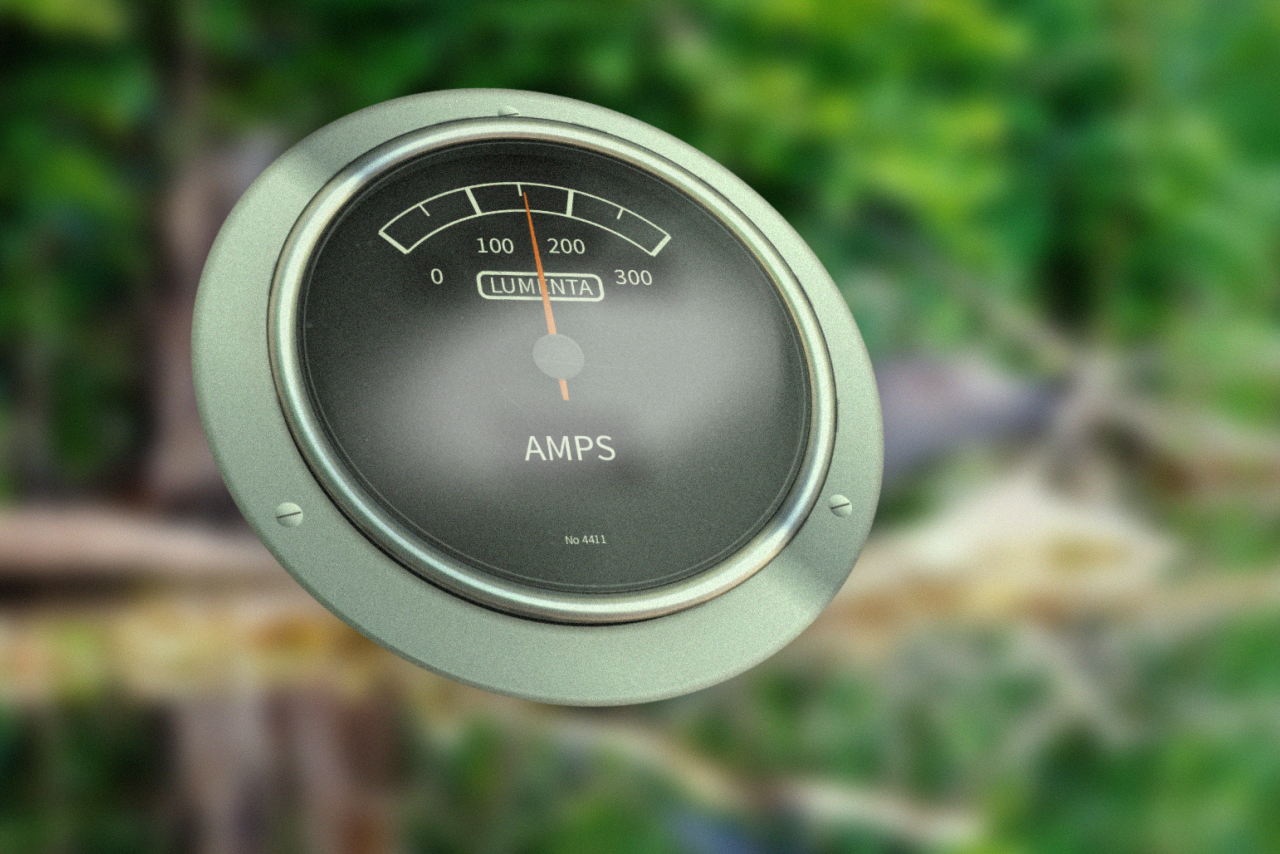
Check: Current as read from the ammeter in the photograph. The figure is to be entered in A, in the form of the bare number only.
150
